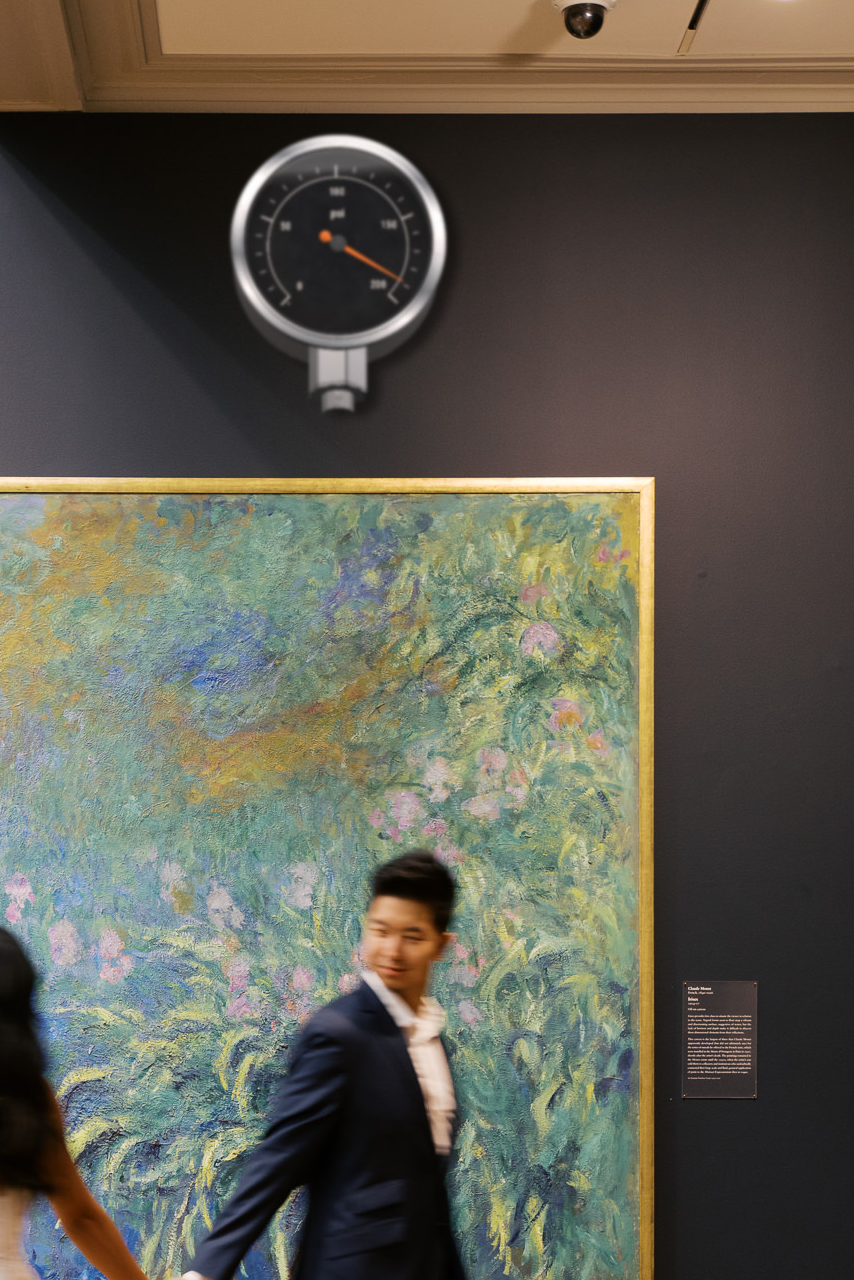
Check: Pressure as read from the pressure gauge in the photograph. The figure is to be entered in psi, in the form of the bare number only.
190
